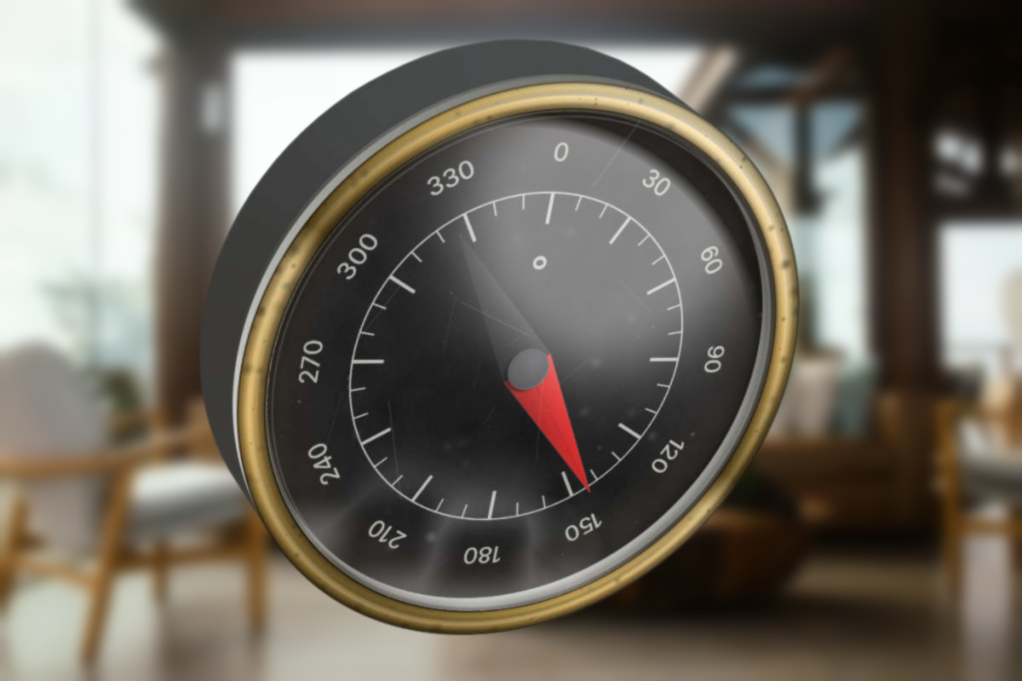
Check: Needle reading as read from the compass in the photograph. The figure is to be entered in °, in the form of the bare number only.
145
